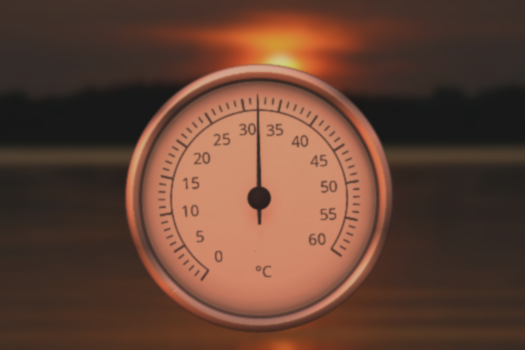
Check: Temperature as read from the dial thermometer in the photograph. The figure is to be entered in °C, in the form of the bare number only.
32
